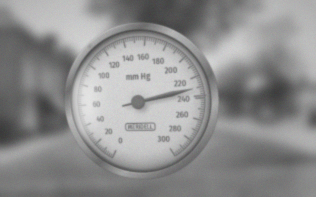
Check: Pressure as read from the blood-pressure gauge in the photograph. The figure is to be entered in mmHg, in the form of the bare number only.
230
